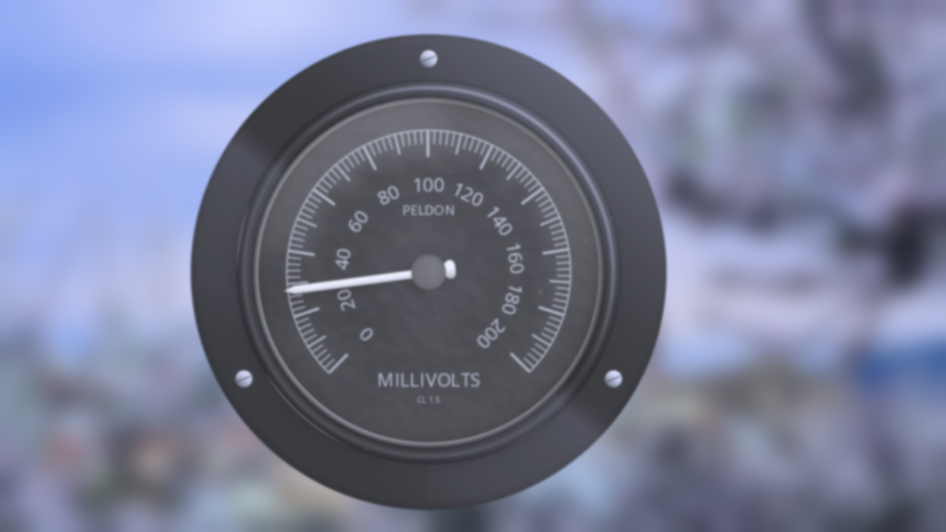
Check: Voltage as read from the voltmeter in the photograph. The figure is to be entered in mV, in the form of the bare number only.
28
